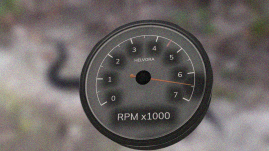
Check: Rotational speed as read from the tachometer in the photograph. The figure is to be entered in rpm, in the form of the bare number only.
6500
